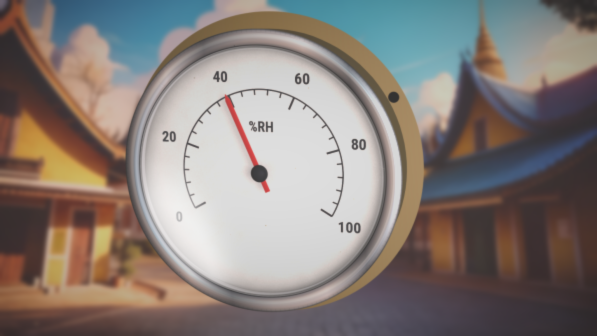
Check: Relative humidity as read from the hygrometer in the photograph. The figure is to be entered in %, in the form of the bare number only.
40
